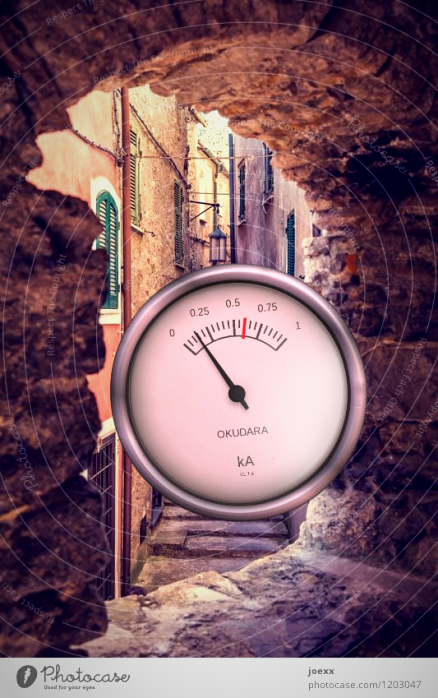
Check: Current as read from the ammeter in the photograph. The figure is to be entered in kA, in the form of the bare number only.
0.15
